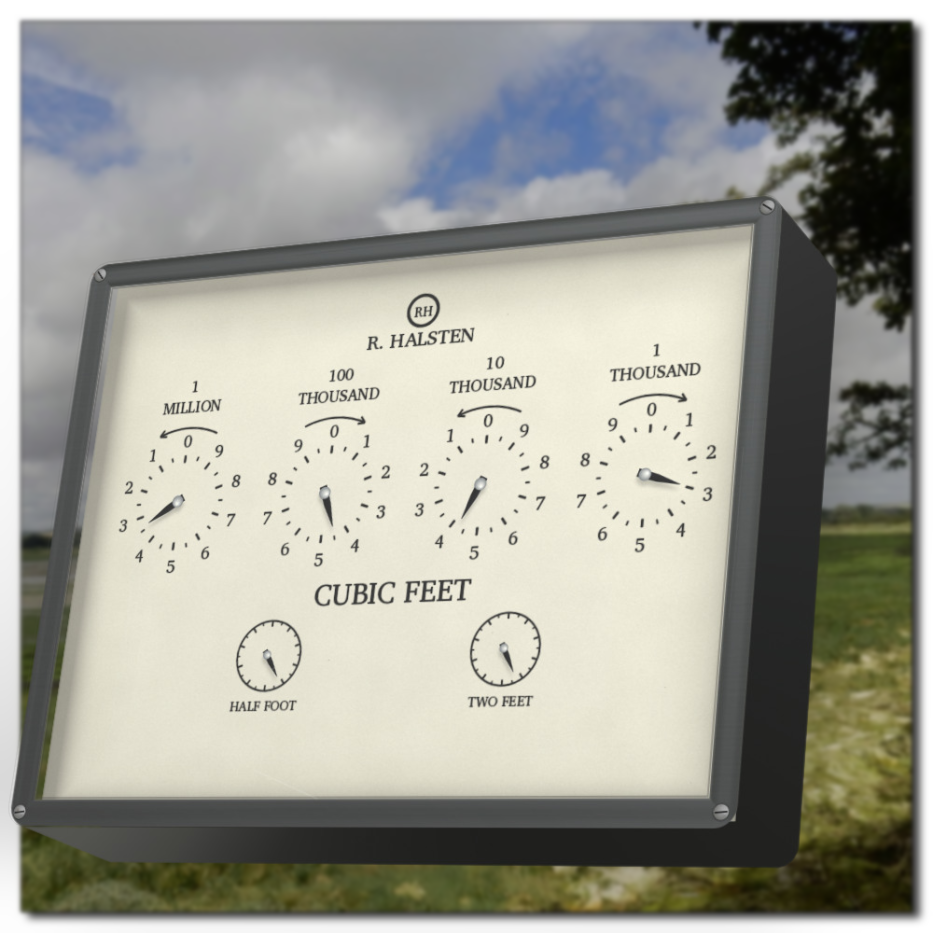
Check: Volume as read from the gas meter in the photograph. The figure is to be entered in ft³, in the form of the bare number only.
344300
